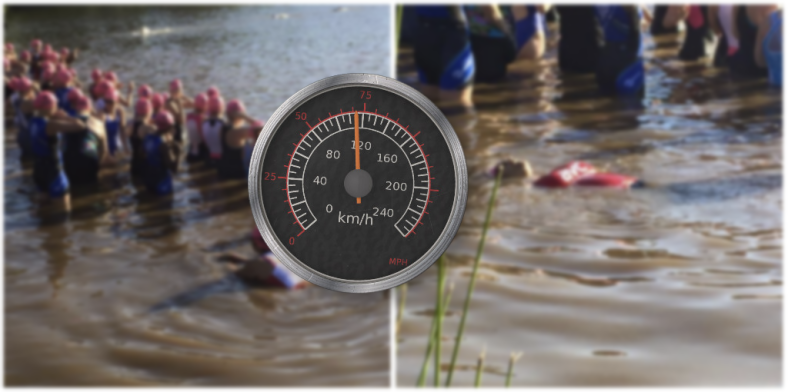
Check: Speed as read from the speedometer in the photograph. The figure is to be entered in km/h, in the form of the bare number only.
115
